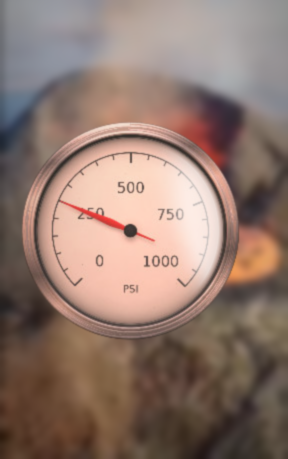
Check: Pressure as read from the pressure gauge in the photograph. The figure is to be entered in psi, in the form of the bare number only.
250
